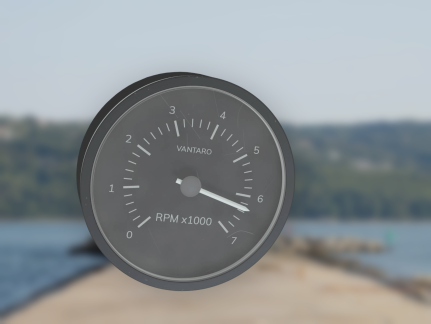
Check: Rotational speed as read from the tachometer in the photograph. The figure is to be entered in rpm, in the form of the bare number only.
6300
